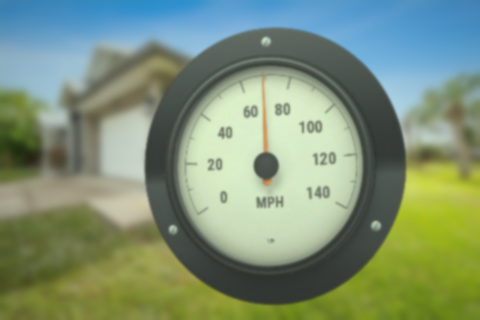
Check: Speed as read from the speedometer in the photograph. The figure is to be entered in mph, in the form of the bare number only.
70
